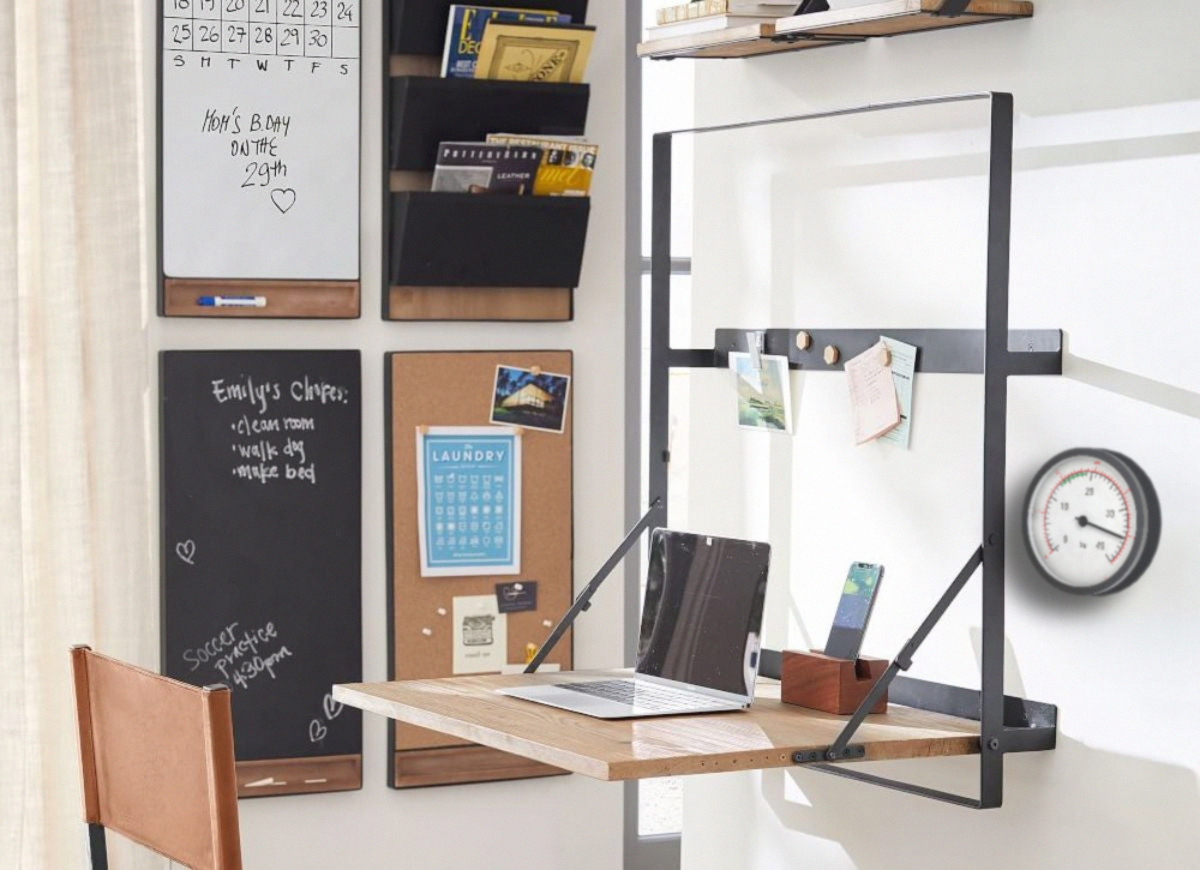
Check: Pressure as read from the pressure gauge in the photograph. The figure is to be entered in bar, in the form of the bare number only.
35
